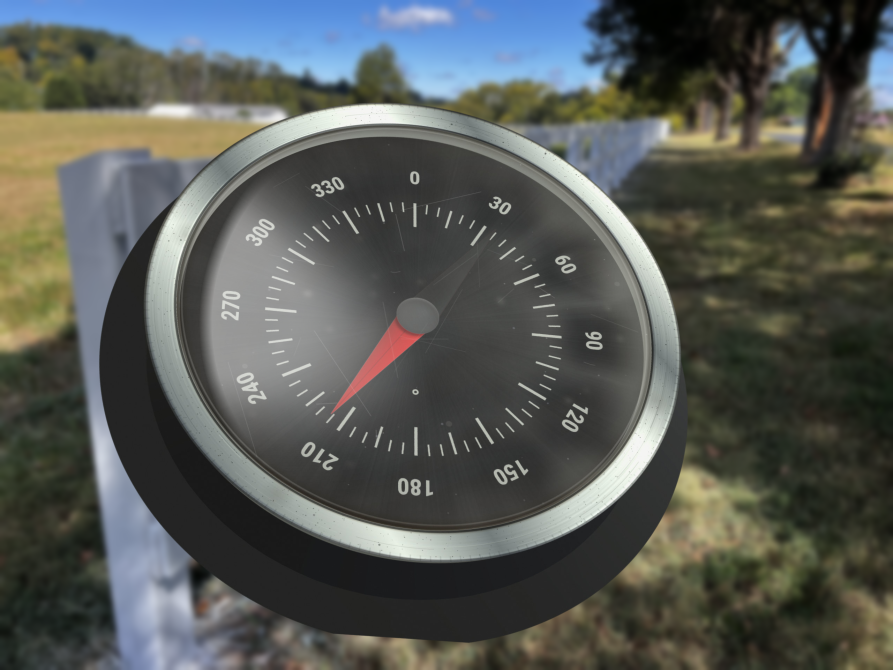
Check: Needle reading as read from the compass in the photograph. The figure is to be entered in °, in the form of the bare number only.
215
